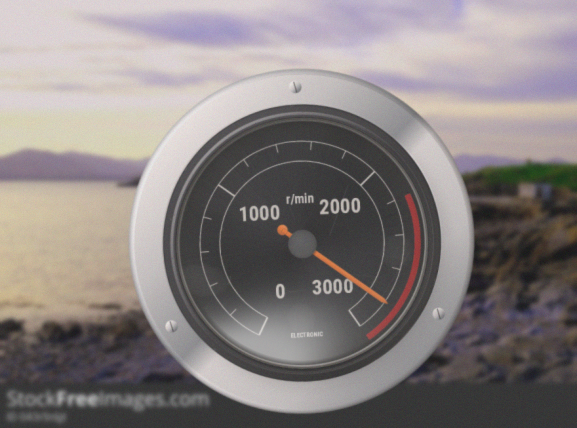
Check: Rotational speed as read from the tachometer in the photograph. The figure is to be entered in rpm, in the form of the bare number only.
2800
